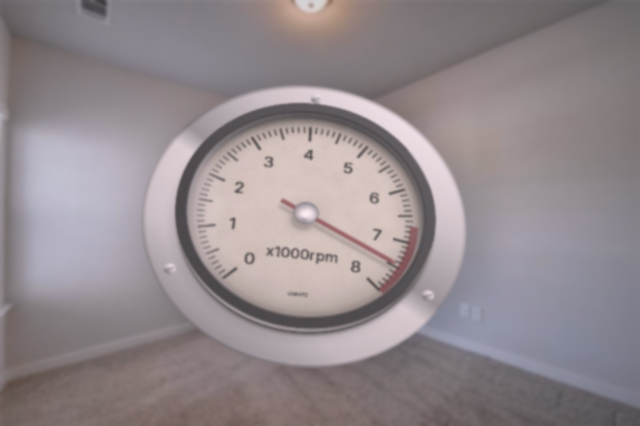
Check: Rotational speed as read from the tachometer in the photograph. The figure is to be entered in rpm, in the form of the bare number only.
7500
